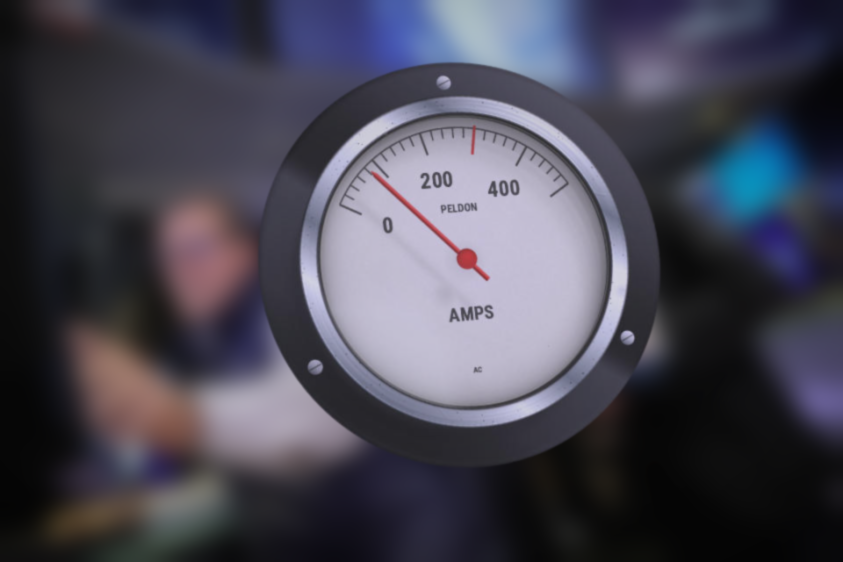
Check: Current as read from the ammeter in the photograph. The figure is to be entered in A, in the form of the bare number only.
80
